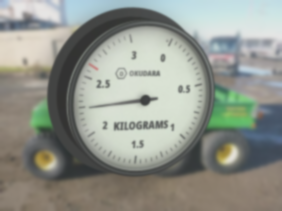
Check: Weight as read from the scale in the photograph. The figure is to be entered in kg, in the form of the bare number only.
2.25
